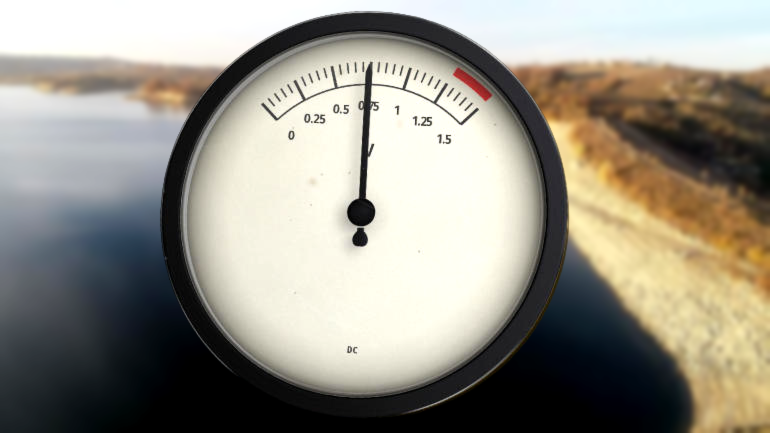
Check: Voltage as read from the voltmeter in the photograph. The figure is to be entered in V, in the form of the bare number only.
0.75
